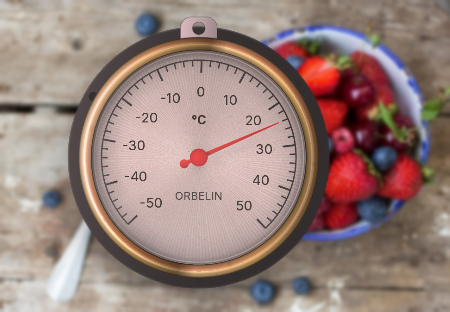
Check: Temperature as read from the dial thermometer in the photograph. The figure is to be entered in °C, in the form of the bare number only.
24
